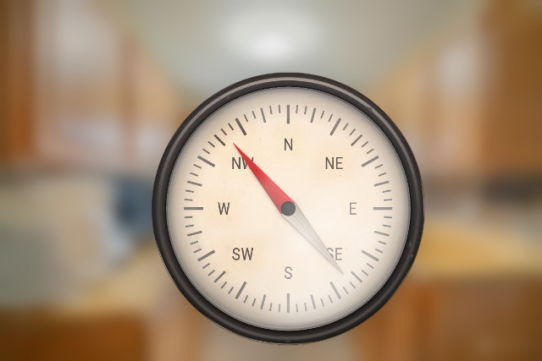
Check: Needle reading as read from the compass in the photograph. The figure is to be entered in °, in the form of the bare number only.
320
